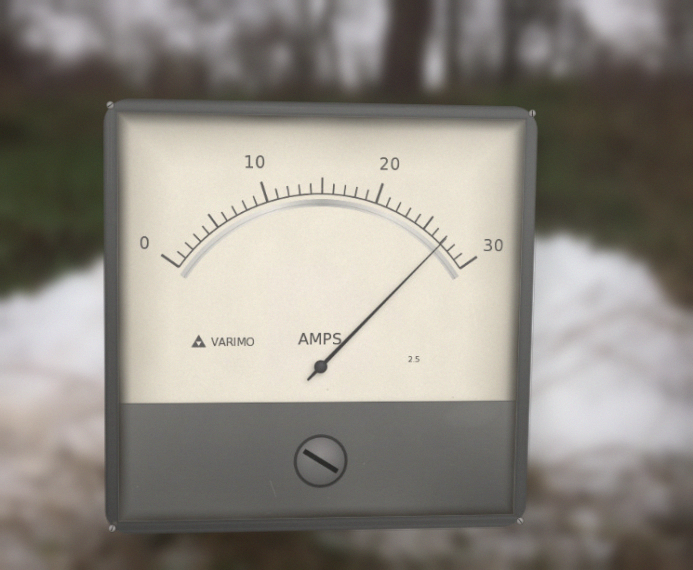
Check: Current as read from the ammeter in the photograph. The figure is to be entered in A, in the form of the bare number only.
27
